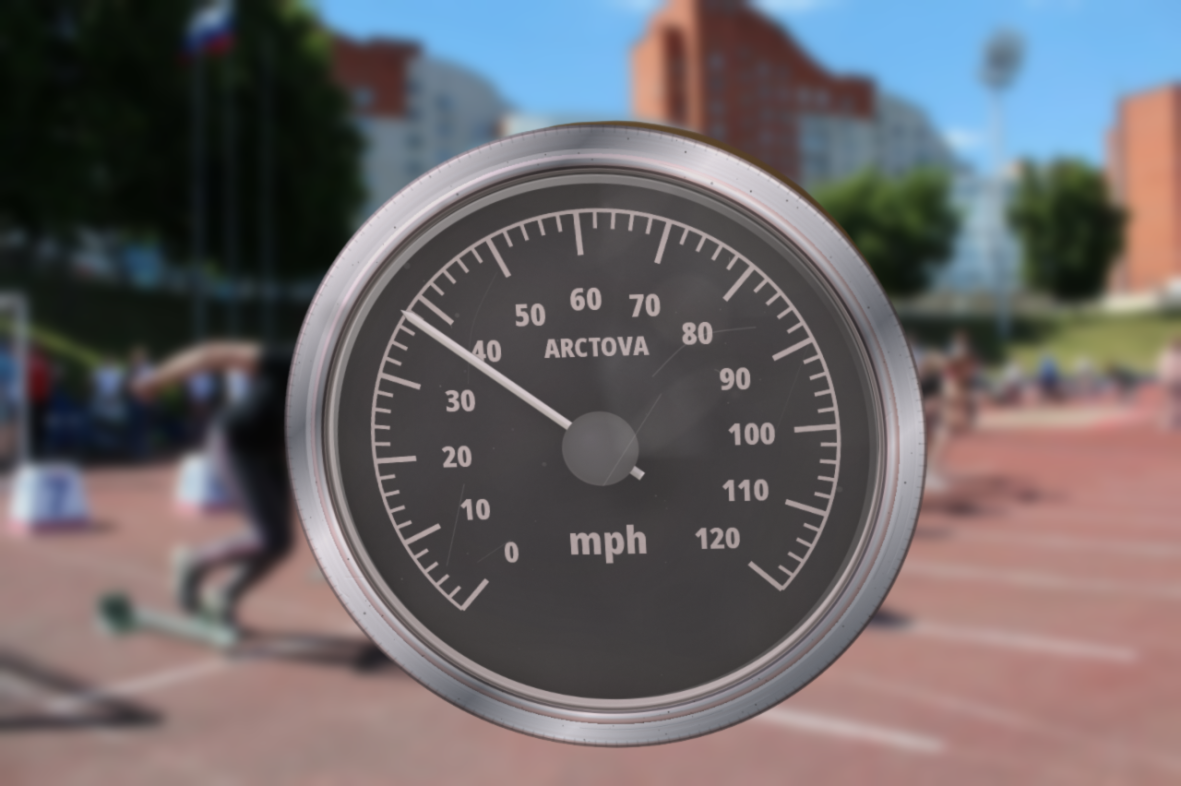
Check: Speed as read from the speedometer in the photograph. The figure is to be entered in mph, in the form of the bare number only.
38
